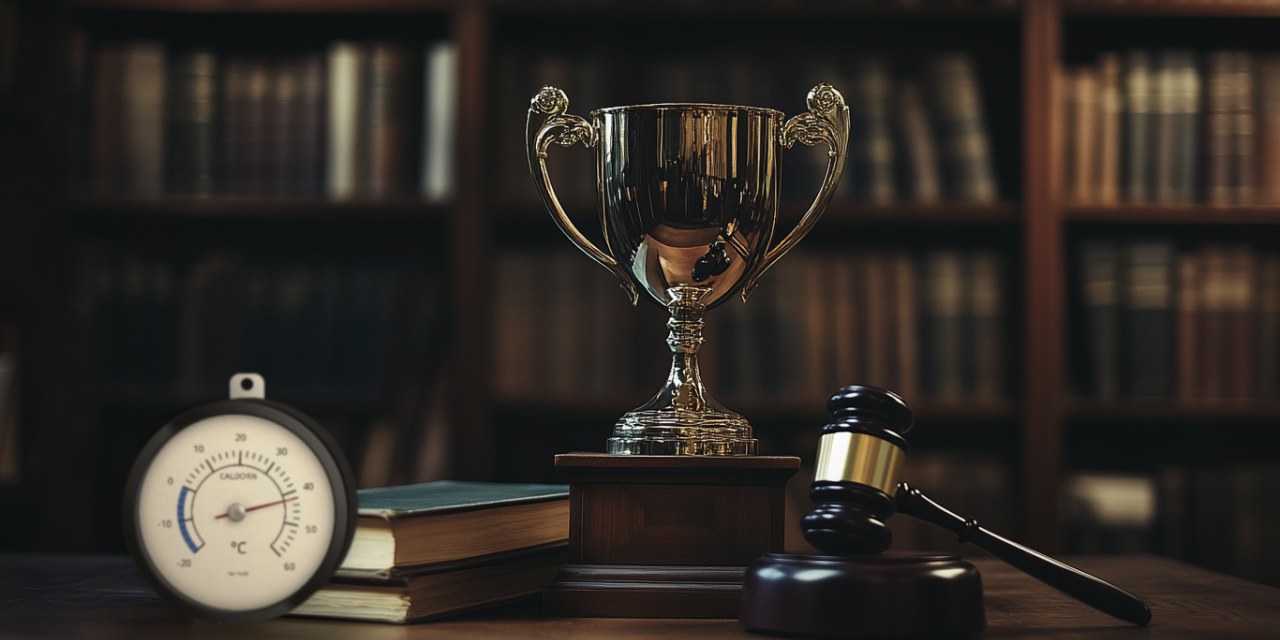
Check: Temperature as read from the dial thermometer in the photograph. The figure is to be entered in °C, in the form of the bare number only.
42
